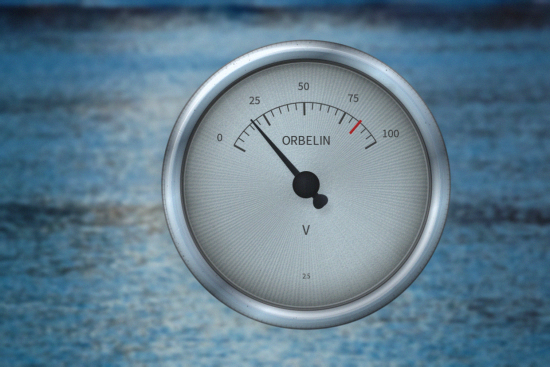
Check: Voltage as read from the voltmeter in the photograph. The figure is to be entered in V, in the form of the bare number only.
17.5
